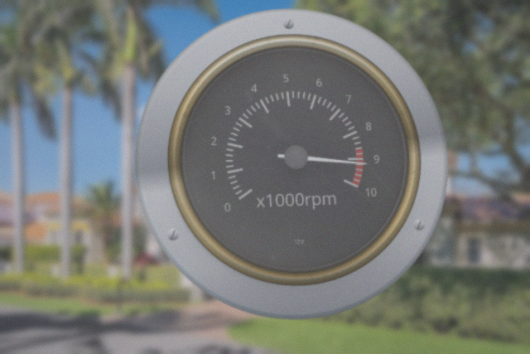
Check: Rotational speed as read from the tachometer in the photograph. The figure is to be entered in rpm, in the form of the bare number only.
9200
